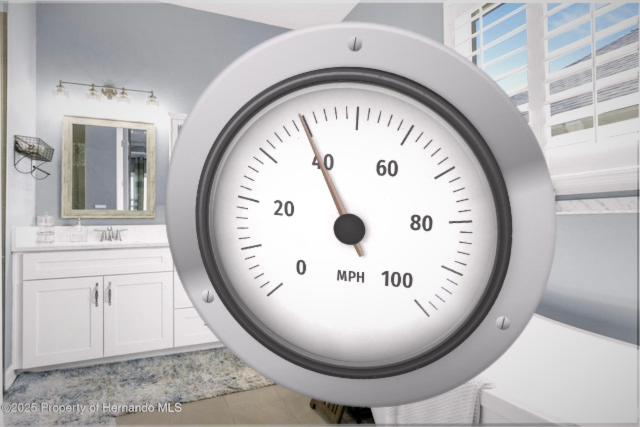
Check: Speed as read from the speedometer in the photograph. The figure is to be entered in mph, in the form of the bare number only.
40
